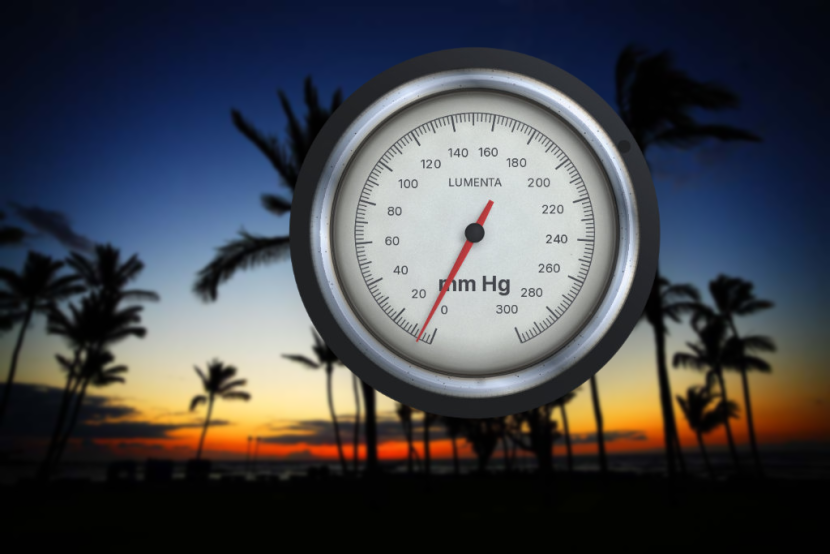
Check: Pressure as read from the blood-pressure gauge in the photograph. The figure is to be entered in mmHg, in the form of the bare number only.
6
